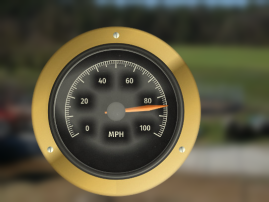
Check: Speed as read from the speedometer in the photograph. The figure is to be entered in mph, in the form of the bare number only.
85
